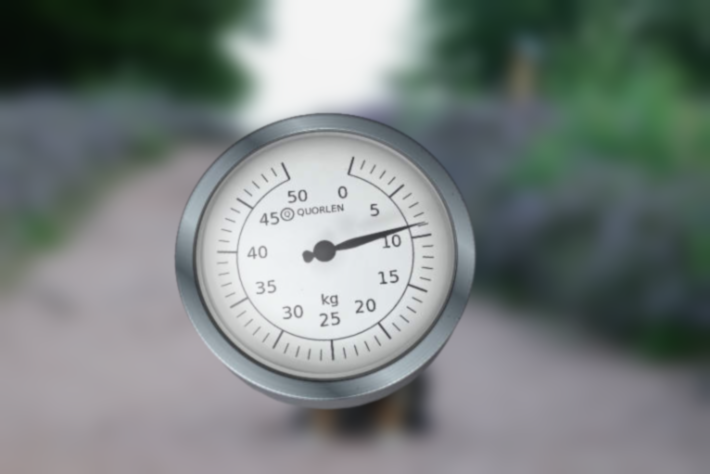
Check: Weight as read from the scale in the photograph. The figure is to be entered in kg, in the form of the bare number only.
9
